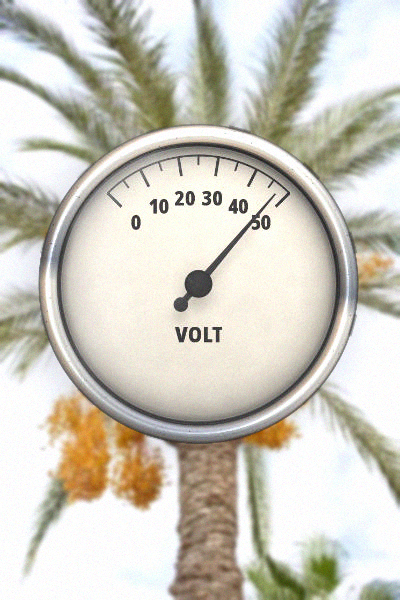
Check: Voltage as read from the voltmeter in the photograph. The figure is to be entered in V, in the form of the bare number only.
47.5
